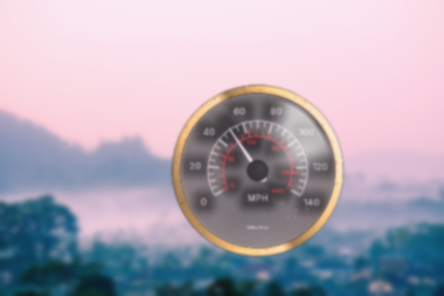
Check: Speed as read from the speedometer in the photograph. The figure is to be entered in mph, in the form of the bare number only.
50
